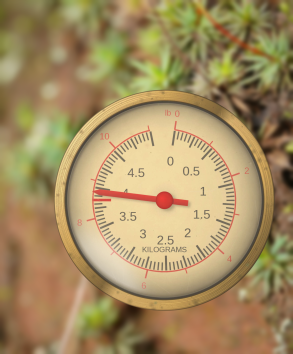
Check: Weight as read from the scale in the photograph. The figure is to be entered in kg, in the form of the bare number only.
3.95
